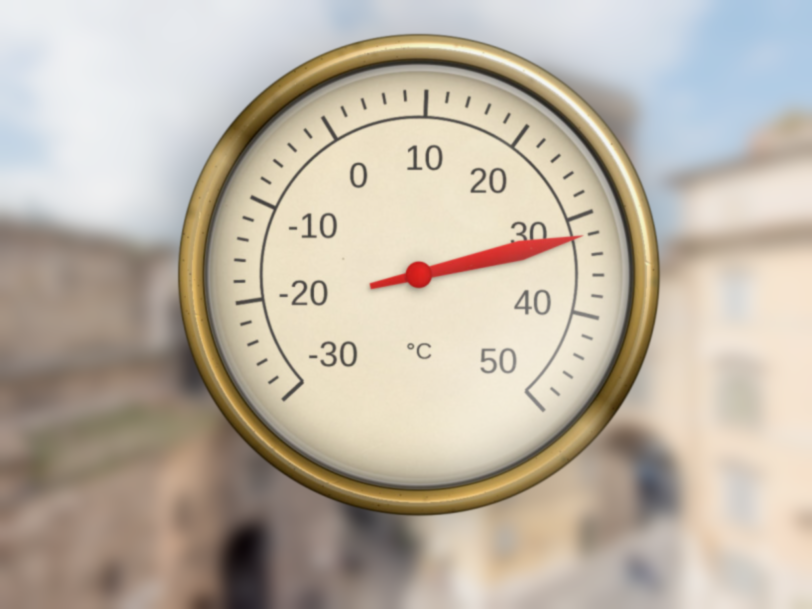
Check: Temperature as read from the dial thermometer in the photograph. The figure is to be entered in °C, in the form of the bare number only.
32
